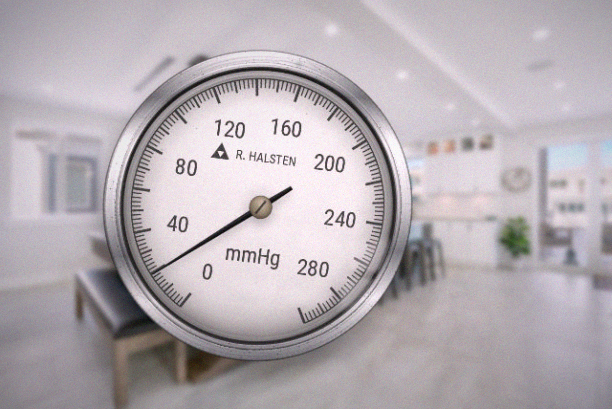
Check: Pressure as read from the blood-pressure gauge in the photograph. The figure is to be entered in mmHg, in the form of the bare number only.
20
